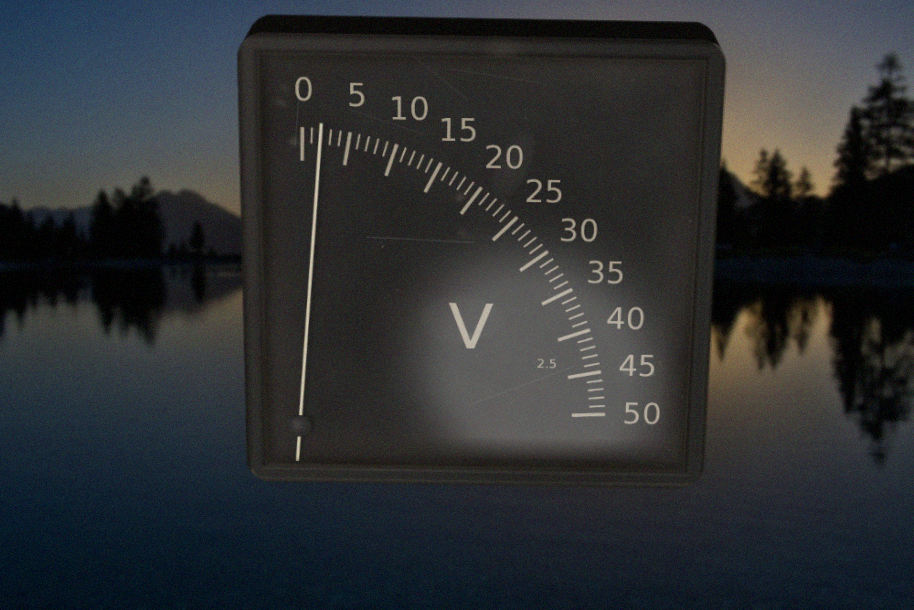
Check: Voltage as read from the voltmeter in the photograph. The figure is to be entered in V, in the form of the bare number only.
2
